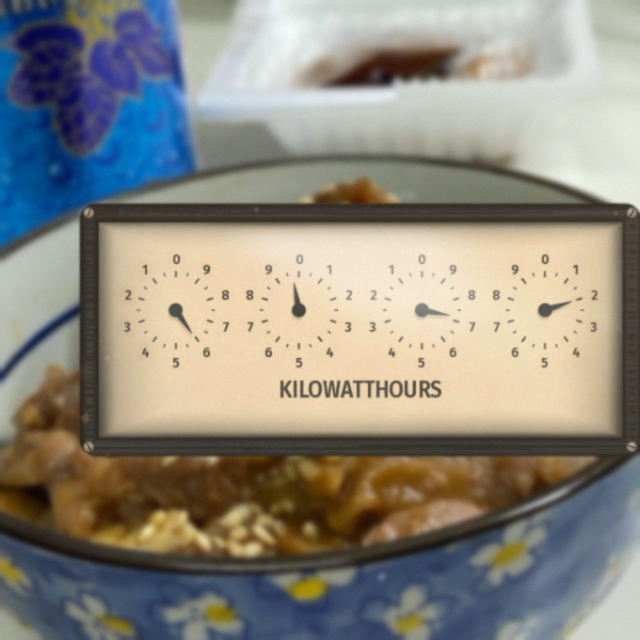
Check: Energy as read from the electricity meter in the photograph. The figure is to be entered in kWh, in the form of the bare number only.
5972
